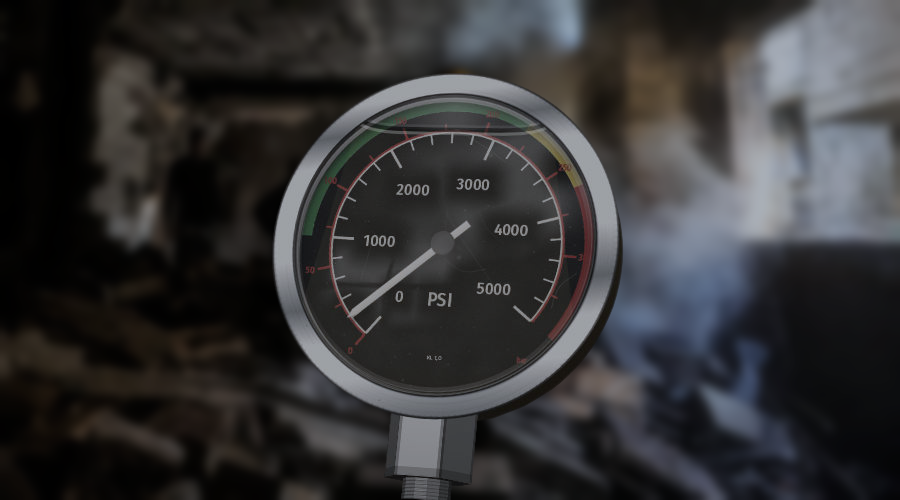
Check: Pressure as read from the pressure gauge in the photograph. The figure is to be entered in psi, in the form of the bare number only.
200
